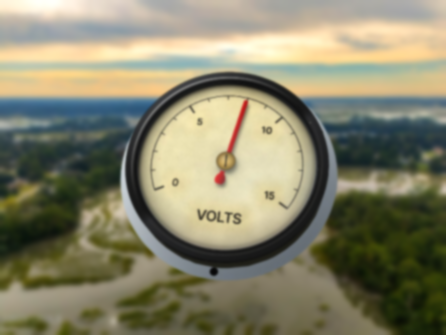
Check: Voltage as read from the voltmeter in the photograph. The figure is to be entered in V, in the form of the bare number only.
8
